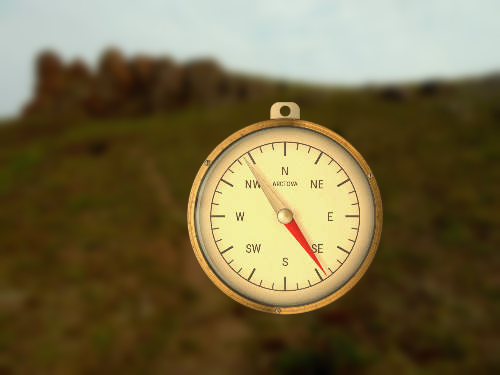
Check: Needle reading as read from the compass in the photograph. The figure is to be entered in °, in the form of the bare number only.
145
